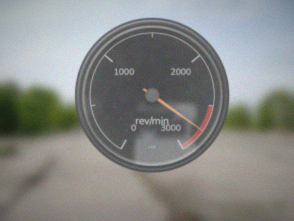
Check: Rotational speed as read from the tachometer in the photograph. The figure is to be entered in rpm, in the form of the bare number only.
2750
